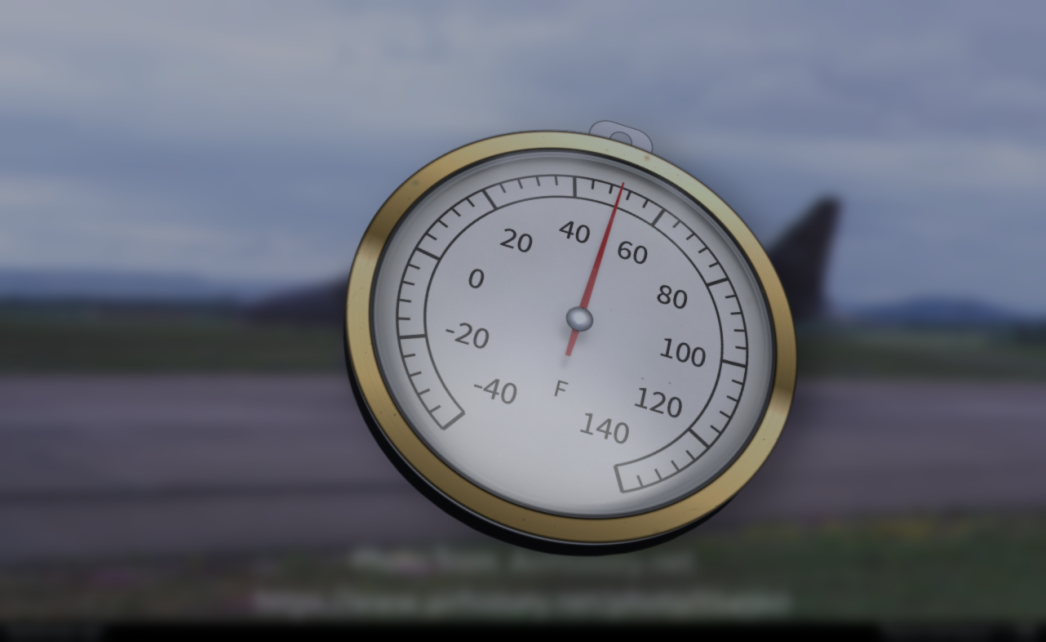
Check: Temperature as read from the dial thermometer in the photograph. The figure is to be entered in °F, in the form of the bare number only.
50
